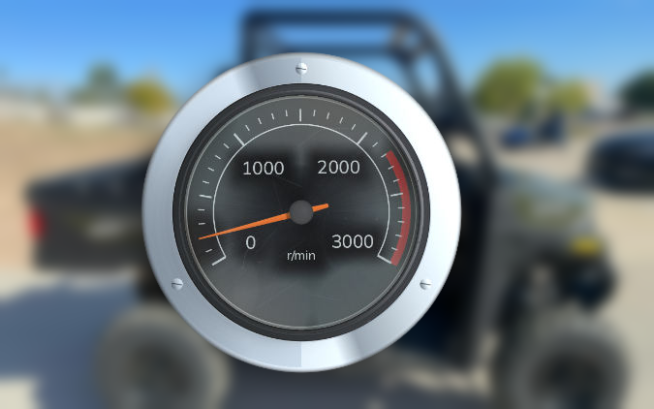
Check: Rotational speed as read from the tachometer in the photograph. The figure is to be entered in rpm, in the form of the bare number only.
200
